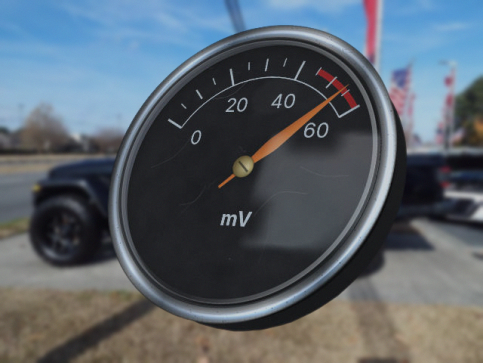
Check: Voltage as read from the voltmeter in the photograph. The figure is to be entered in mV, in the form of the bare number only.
55
